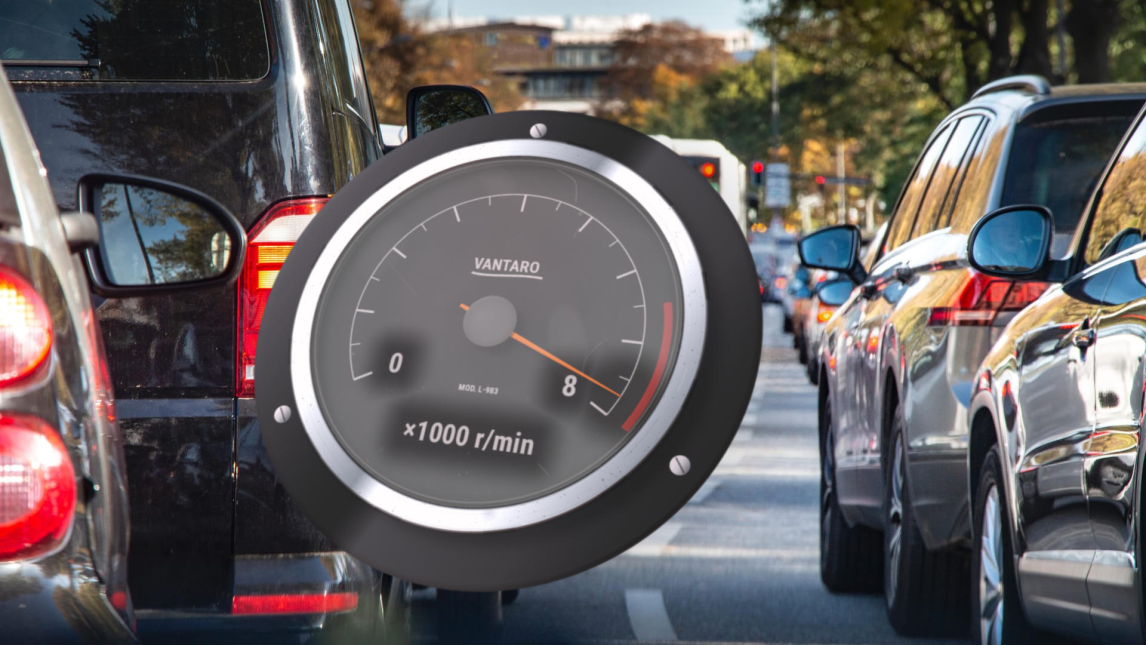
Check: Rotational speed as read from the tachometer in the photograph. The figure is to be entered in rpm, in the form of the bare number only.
7750
